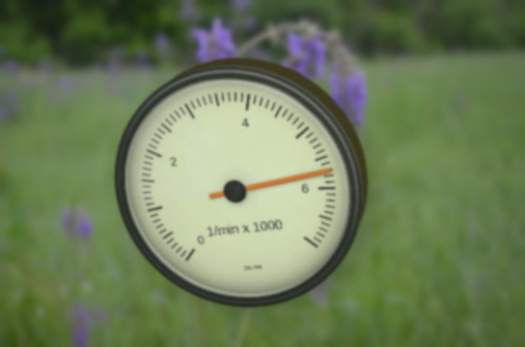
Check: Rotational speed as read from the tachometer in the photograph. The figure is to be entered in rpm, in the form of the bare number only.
5700
